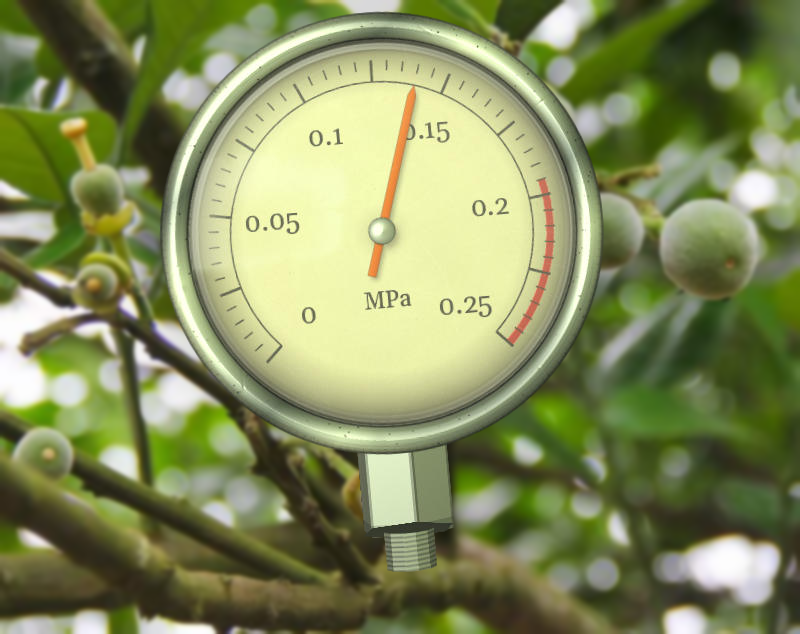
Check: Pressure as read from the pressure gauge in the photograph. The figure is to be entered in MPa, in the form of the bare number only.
0.14
